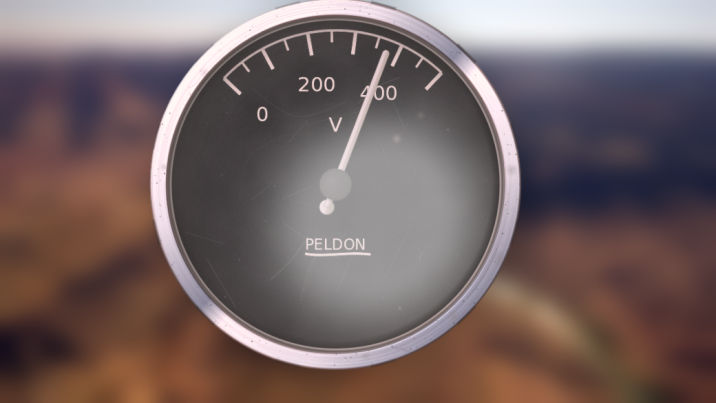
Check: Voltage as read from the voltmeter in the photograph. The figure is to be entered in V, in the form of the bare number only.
375
